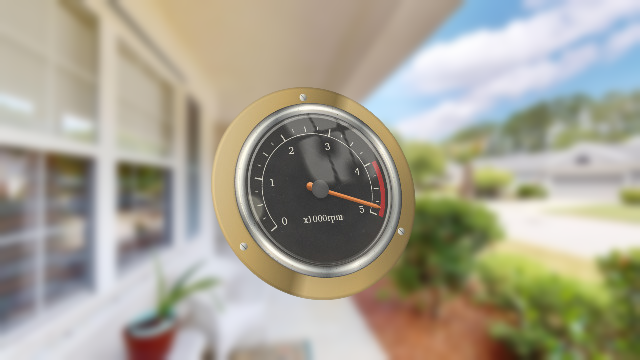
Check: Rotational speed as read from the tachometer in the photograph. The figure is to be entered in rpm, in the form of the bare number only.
4875
